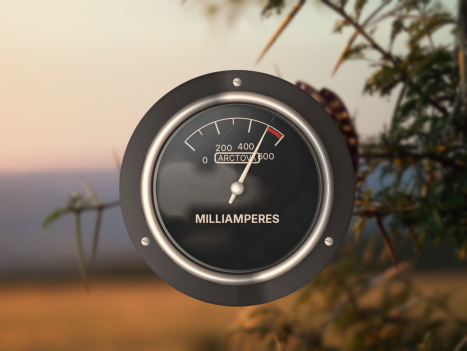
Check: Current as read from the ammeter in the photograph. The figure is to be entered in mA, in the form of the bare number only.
500
